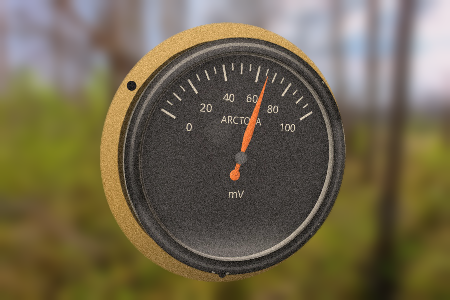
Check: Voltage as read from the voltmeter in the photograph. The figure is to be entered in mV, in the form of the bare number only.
65
